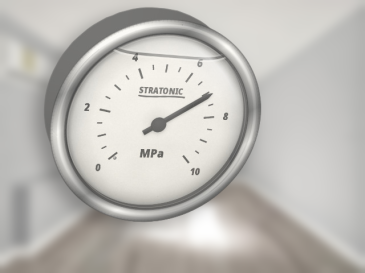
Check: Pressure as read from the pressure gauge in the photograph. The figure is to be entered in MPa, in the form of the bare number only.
7
